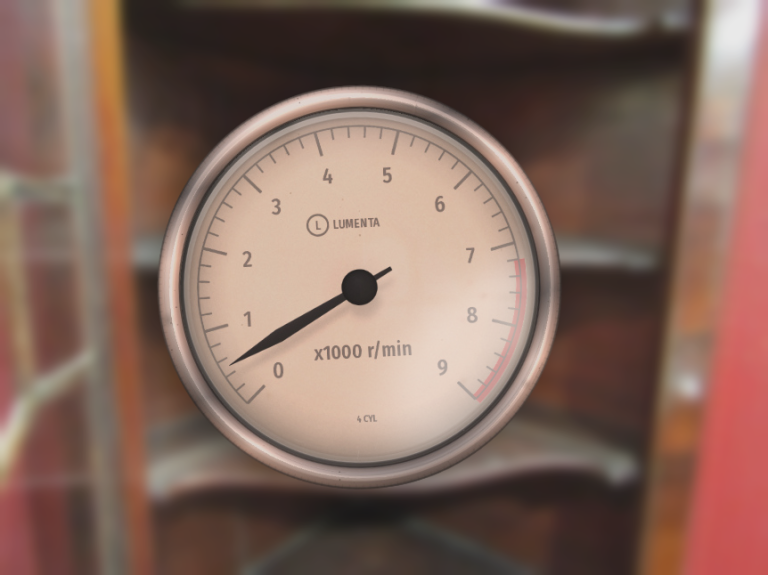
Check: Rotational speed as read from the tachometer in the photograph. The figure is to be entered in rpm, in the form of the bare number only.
500
